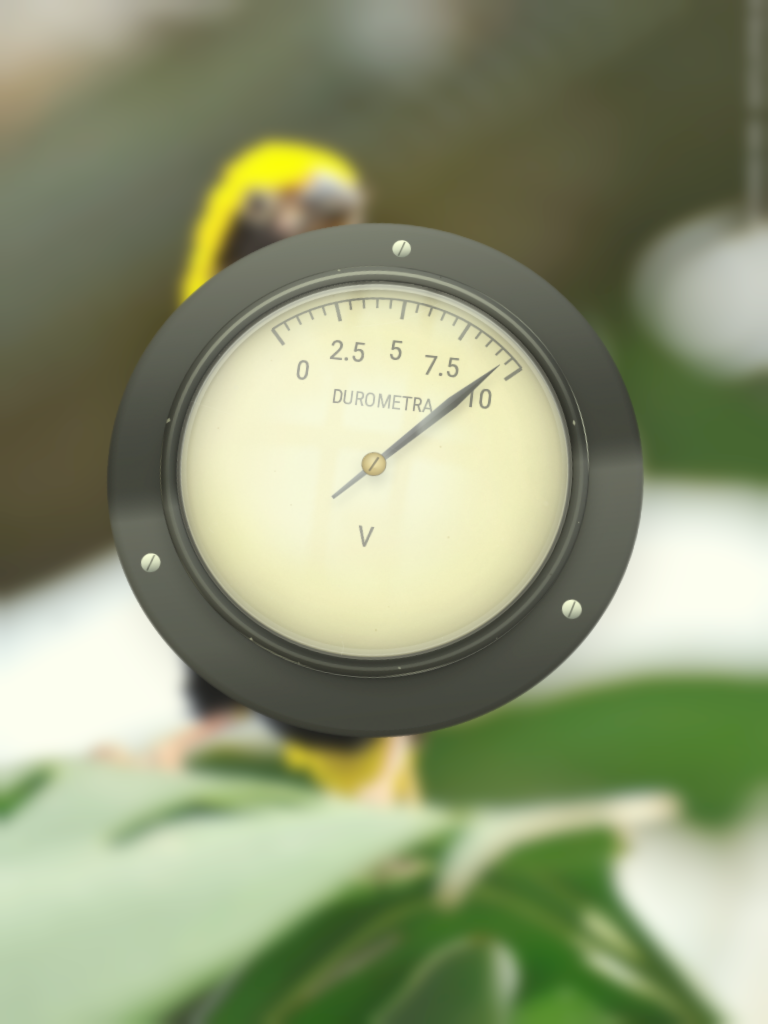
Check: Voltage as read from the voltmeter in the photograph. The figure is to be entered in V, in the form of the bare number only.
9.5
